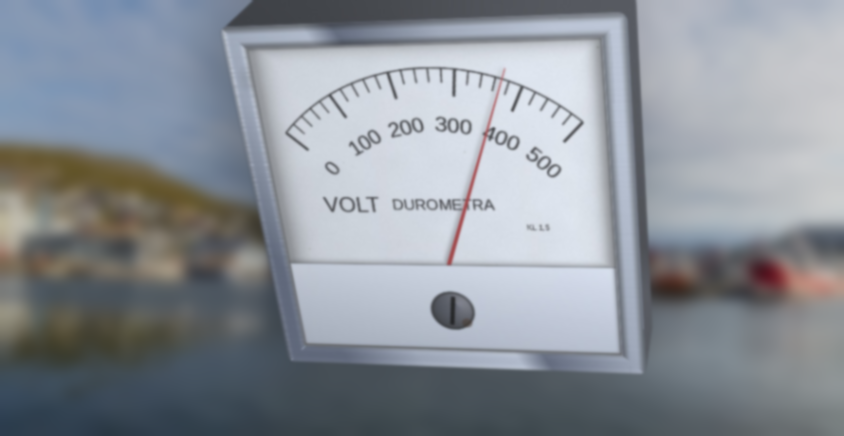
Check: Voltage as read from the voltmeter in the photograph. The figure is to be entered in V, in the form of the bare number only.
370
